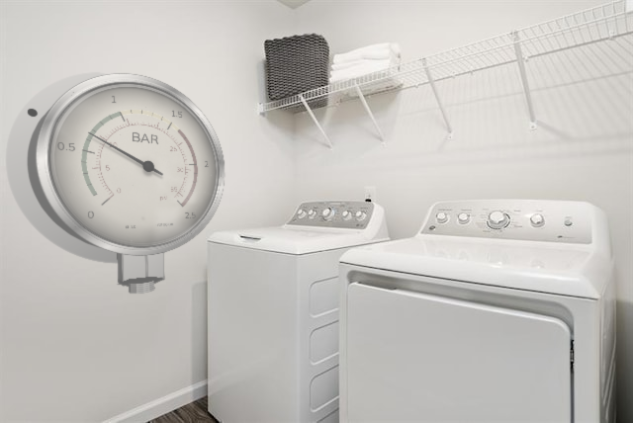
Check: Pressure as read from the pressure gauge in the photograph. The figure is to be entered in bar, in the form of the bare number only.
0.65
